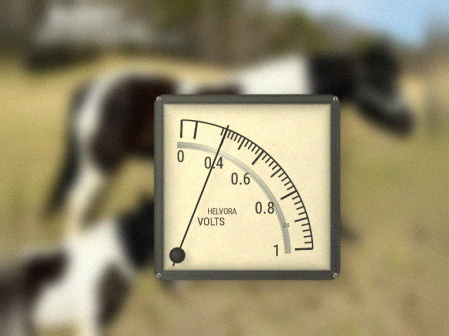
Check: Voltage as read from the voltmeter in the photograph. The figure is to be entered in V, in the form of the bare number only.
0.4
